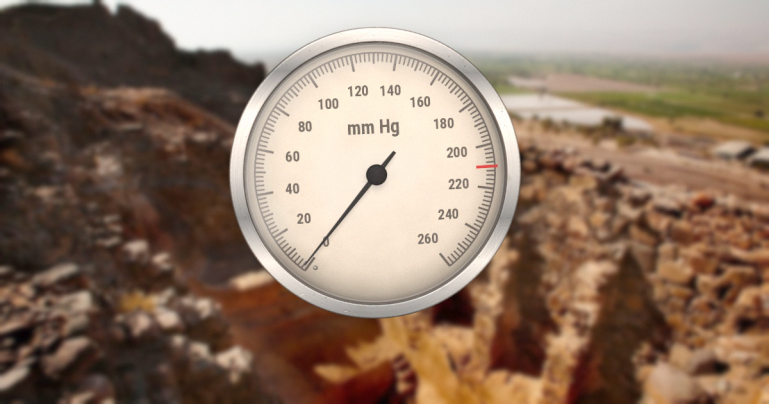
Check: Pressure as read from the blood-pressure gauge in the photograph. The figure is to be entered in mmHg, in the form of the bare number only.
2
